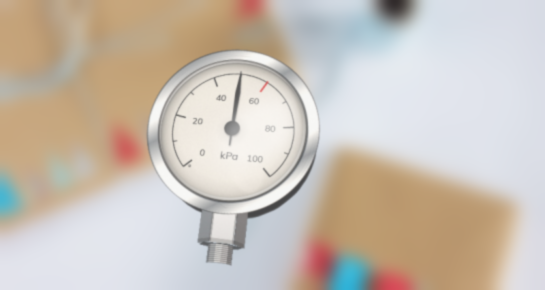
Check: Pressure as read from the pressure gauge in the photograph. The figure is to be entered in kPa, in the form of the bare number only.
50
